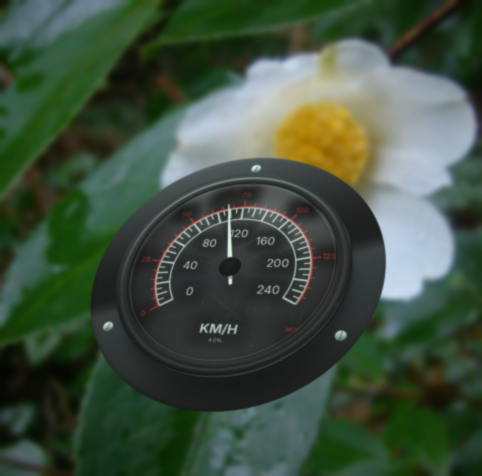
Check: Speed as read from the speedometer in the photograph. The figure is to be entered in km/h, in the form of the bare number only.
110
